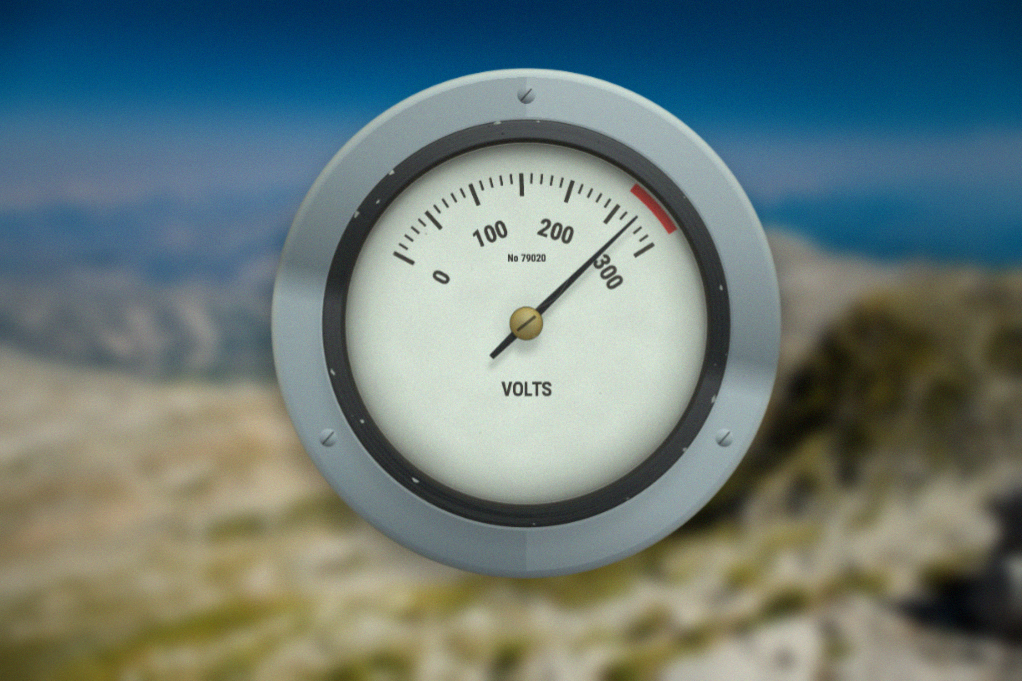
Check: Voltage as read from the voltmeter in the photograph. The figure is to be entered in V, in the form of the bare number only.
270
